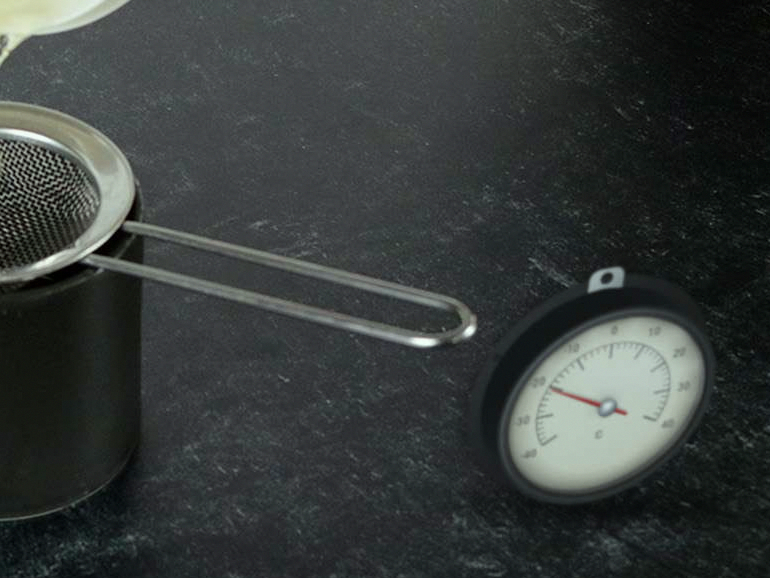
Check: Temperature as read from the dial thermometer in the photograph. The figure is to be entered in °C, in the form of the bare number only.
-20
